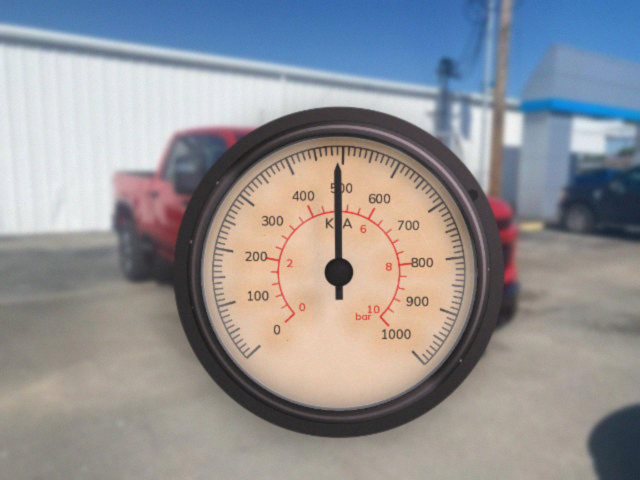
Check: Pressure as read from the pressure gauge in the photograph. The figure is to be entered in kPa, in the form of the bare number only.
490
